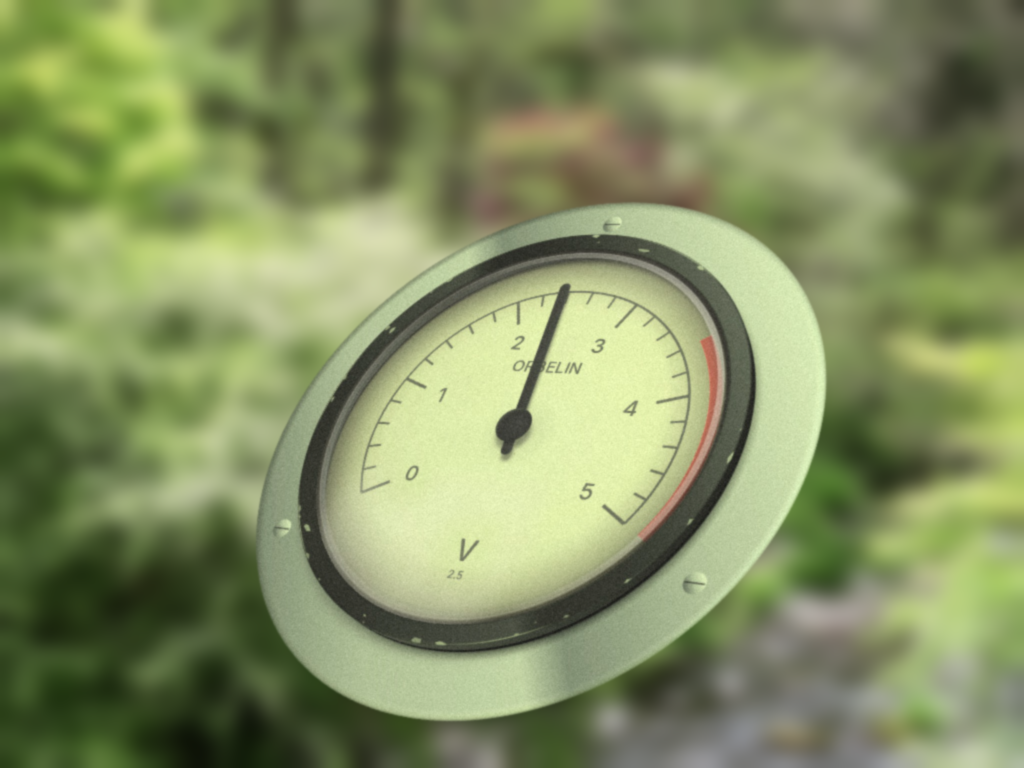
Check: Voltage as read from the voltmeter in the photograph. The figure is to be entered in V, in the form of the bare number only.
2.4
